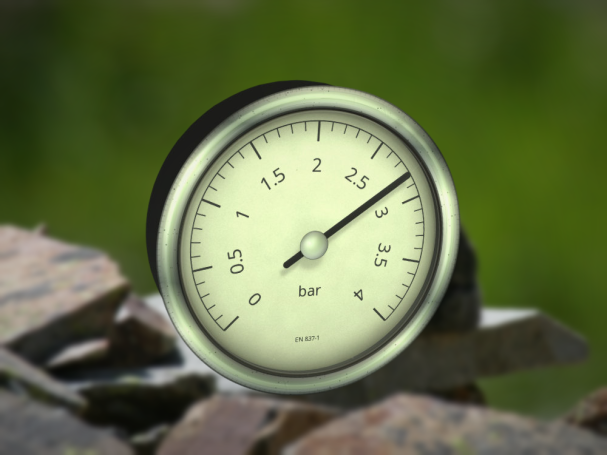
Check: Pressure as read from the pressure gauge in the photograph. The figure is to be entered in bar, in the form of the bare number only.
2.8
